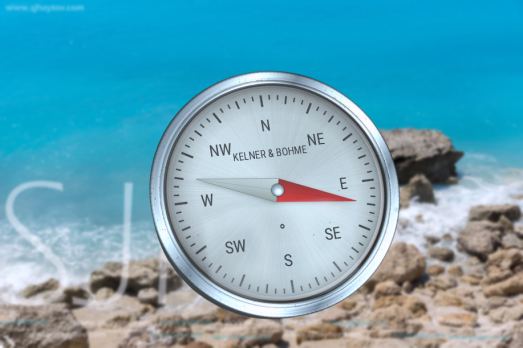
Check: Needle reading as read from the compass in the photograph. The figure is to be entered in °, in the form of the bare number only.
105
